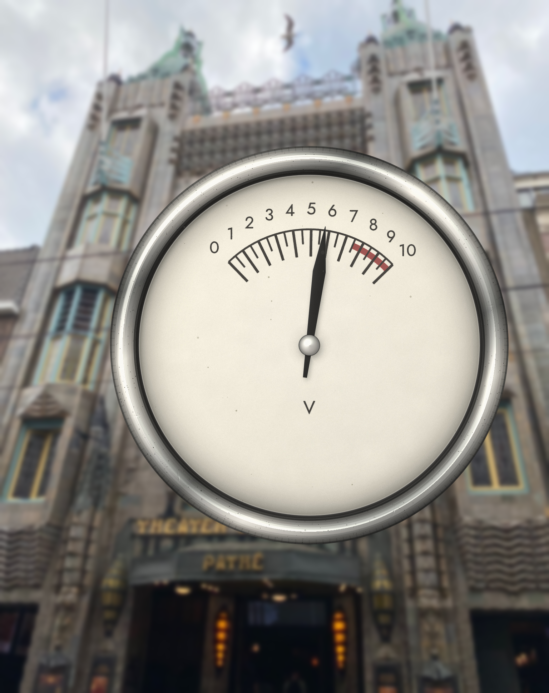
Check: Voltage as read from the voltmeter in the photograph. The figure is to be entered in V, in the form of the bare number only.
5.75
